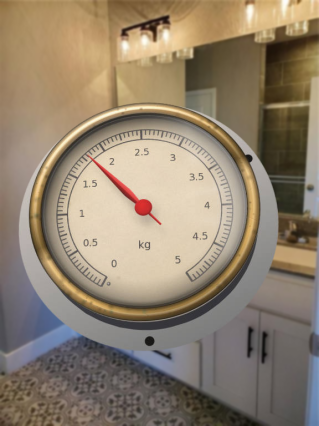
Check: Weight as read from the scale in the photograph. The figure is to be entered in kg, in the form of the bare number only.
1.8
